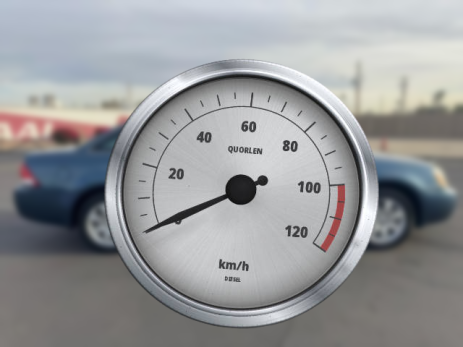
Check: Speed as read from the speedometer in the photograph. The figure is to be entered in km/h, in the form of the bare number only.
0
